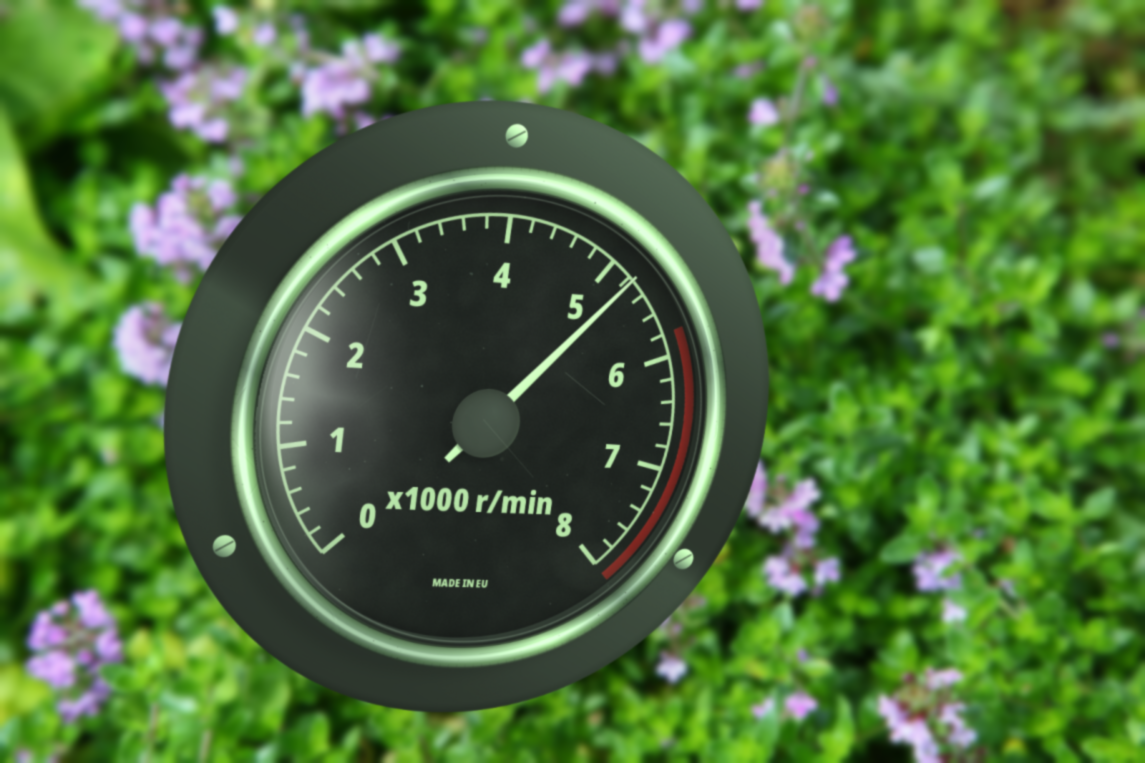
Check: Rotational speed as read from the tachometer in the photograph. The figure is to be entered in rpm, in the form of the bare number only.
5200
